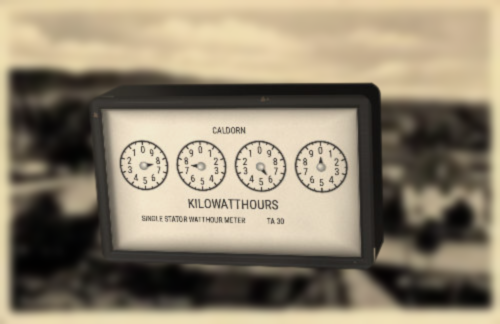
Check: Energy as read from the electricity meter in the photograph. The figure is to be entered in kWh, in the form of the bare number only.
7760
